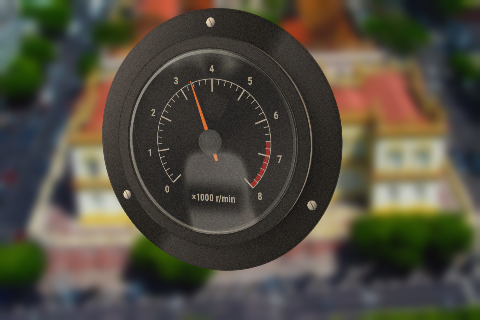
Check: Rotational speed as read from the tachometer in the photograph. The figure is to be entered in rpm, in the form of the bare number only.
3400
